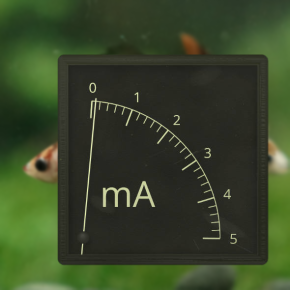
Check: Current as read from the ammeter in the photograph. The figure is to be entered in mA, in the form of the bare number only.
0.1
